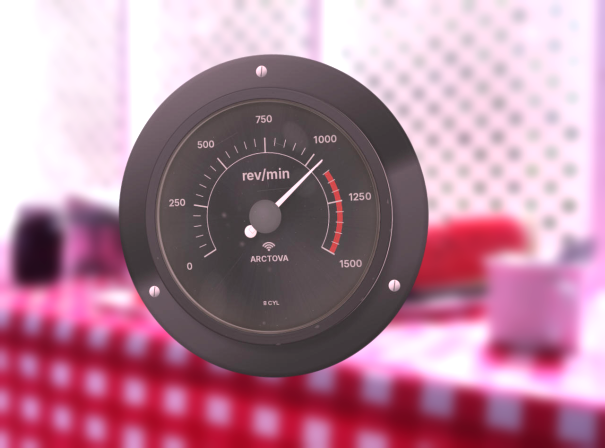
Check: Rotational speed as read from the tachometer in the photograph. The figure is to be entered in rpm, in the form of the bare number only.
1050
